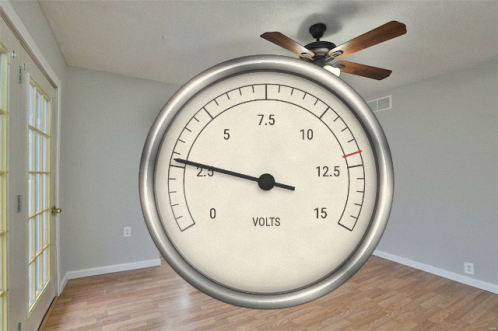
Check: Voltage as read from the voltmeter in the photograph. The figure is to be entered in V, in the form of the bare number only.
2.75
